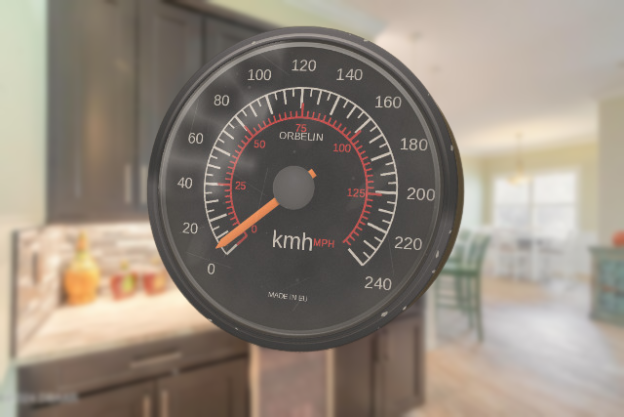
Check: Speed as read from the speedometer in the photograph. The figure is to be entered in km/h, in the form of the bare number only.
5
